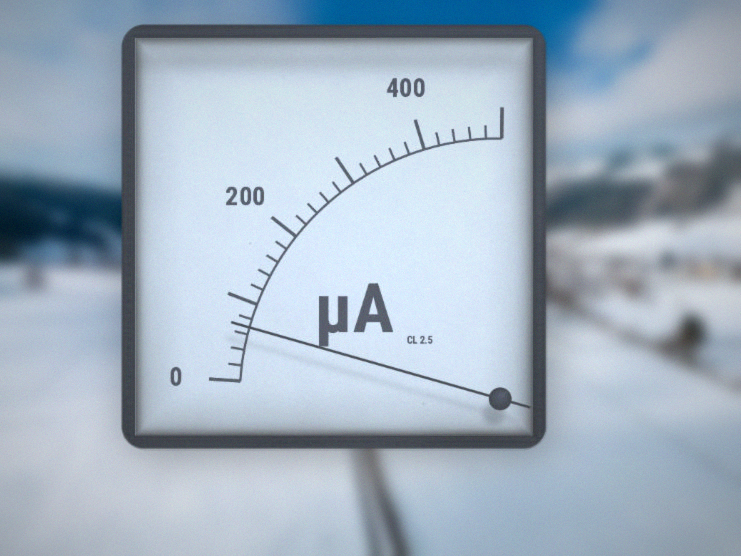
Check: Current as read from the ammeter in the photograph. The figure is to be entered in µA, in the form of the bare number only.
70
